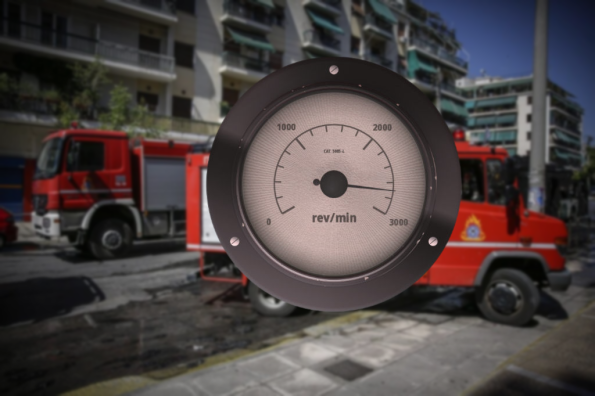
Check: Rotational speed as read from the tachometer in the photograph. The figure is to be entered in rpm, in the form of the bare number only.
2700
